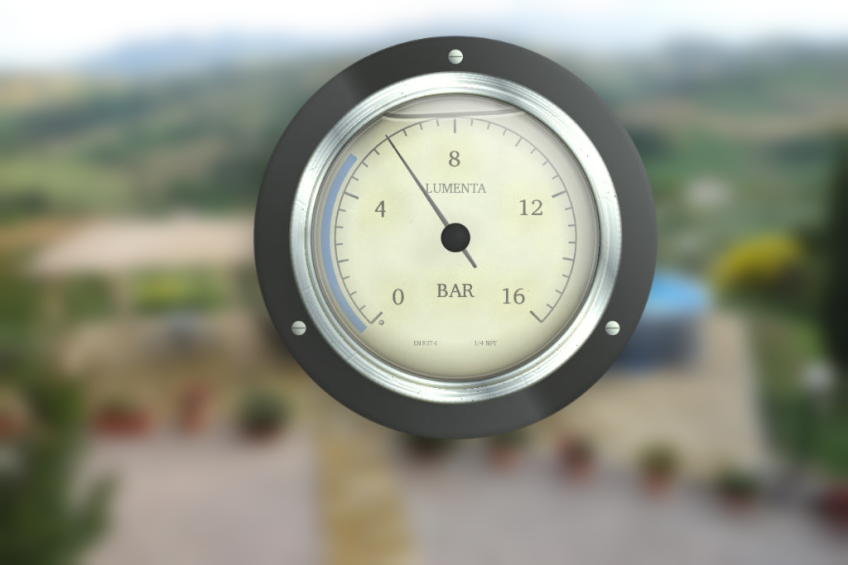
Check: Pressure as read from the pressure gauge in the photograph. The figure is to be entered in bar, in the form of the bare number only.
6
